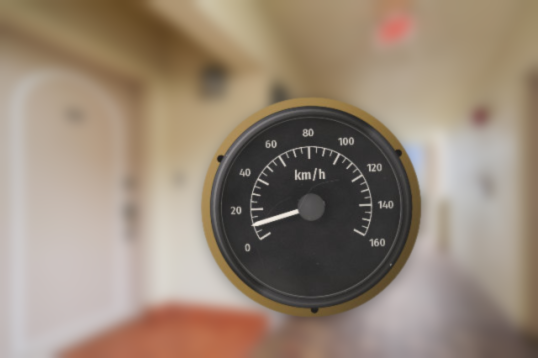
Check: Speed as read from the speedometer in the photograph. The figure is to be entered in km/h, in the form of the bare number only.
10
